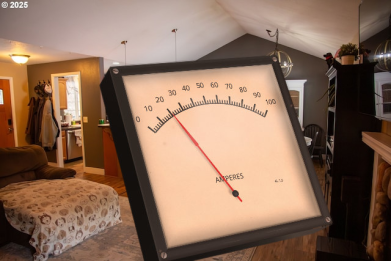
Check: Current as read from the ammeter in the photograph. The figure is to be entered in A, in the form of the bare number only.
20
